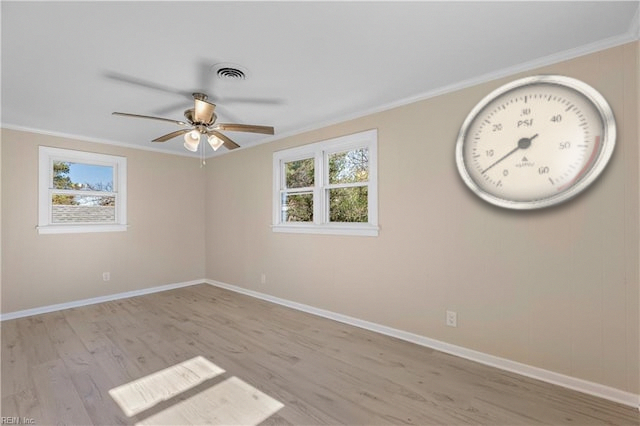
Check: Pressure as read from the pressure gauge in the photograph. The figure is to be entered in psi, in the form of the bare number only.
5
